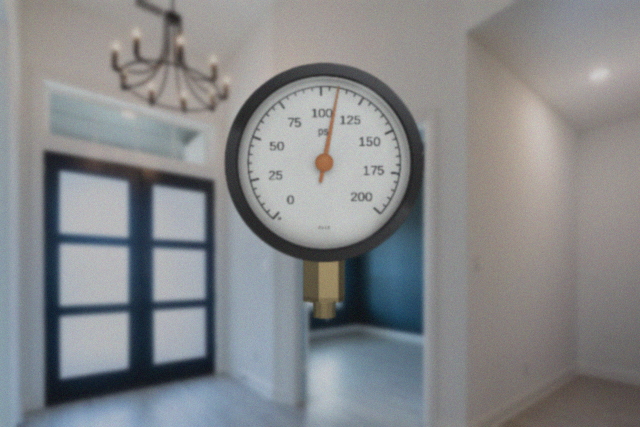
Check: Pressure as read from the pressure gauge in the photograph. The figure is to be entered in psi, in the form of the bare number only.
110
